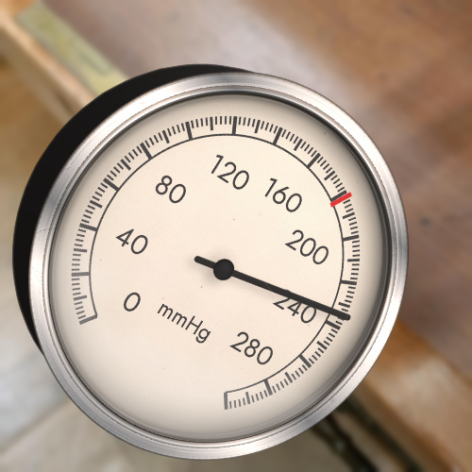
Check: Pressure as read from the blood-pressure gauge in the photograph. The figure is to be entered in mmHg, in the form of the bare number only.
234
